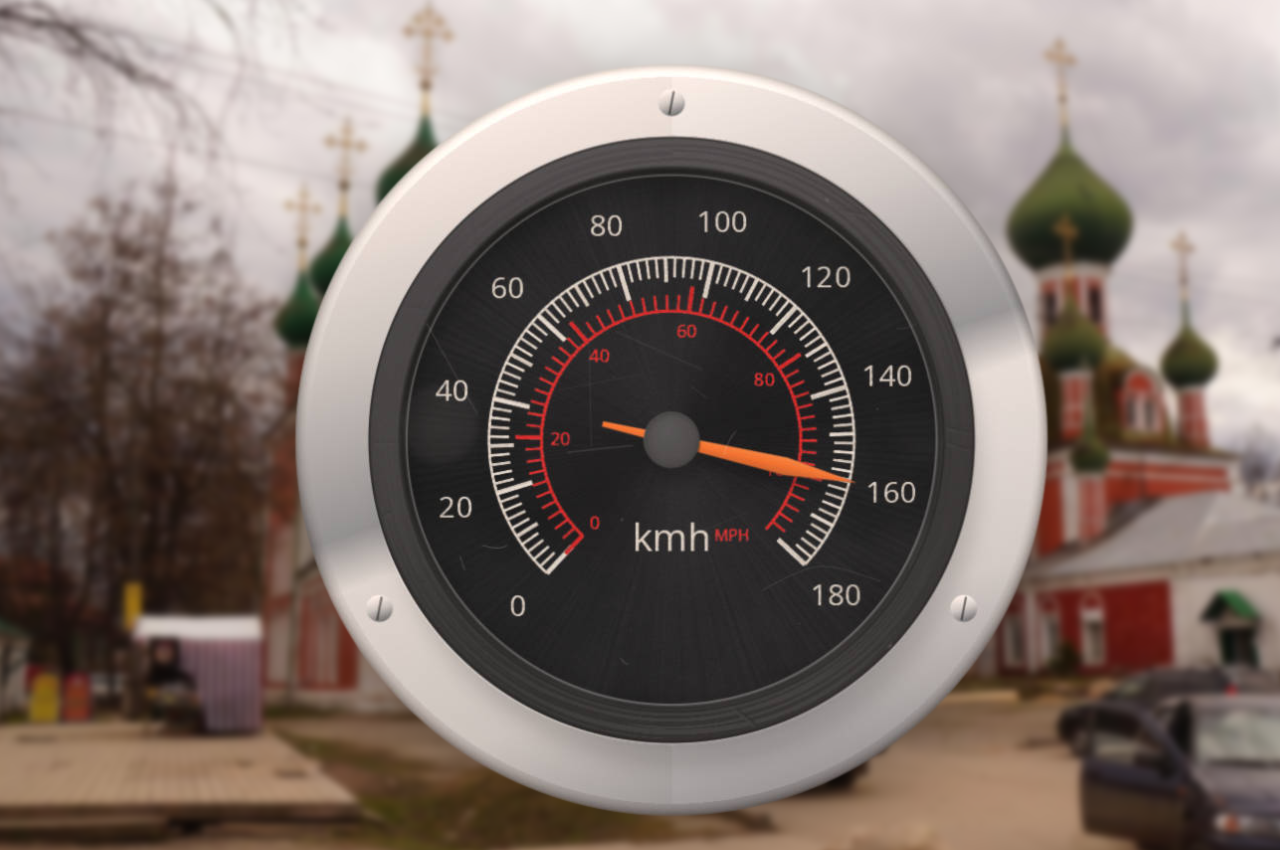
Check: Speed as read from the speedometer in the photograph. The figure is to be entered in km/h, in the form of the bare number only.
160
